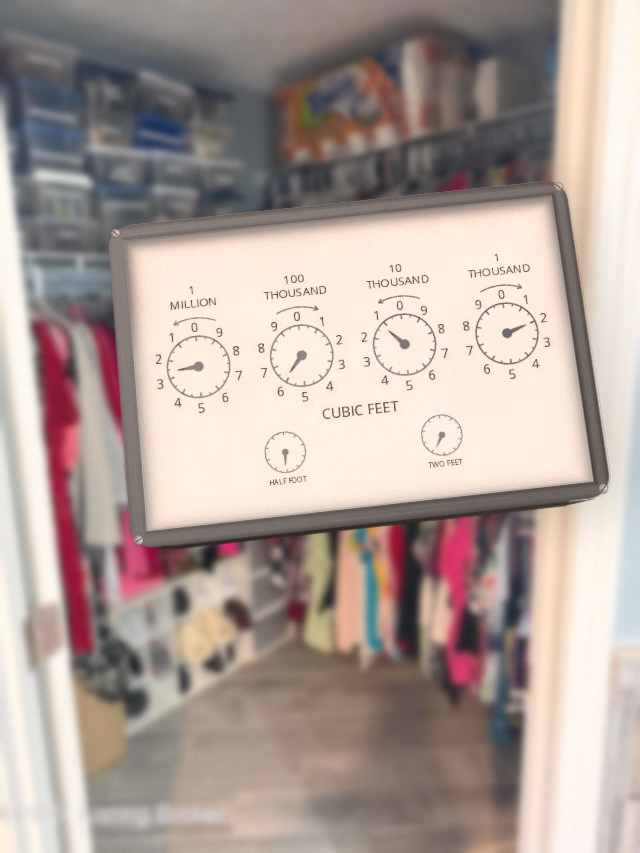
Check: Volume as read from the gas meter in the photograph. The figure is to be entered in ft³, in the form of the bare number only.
261200
